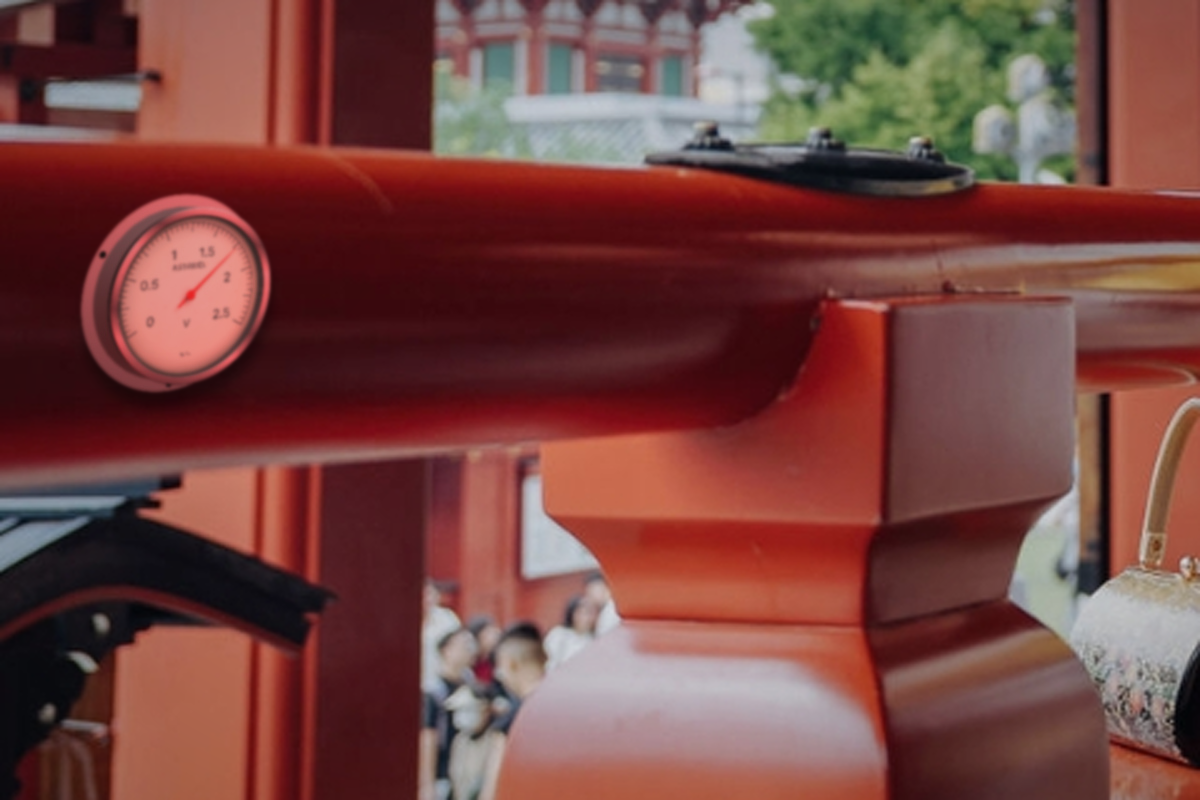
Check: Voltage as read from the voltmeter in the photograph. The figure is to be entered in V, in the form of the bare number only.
1.75
